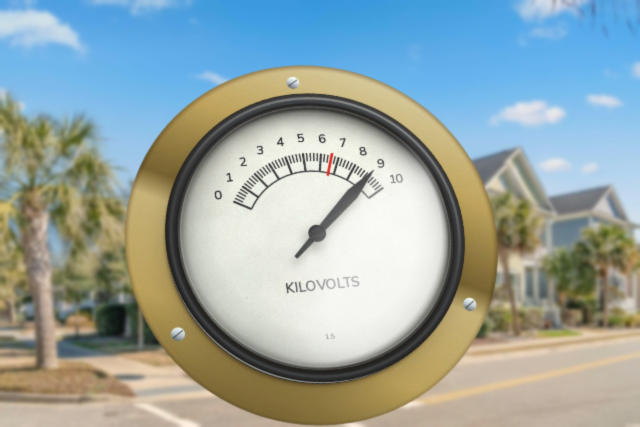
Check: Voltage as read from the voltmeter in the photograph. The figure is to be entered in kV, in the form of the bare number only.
9
